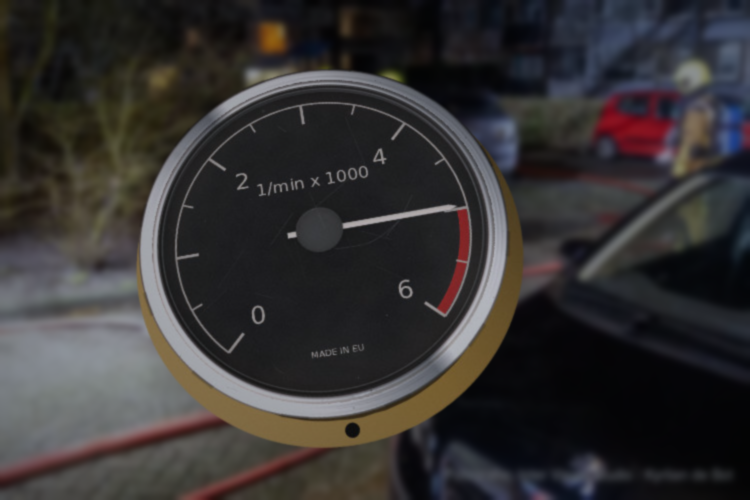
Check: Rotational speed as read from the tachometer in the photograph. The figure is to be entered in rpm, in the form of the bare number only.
5000
